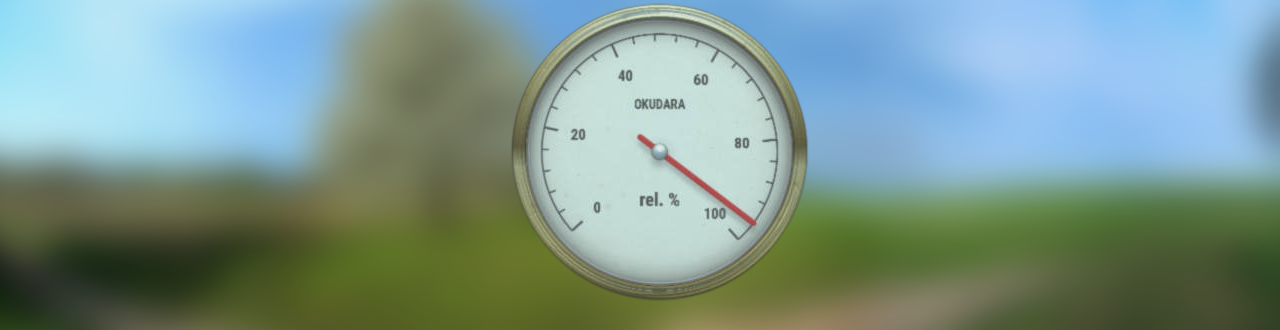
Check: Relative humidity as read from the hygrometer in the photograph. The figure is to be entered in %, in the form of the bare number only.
96
